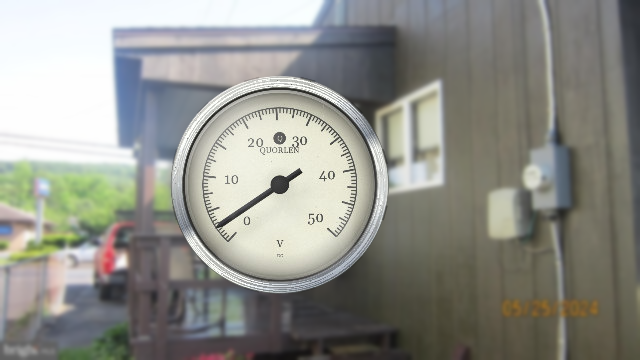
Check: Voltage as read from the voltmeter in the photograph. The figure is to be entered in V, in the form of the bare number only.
2.5
